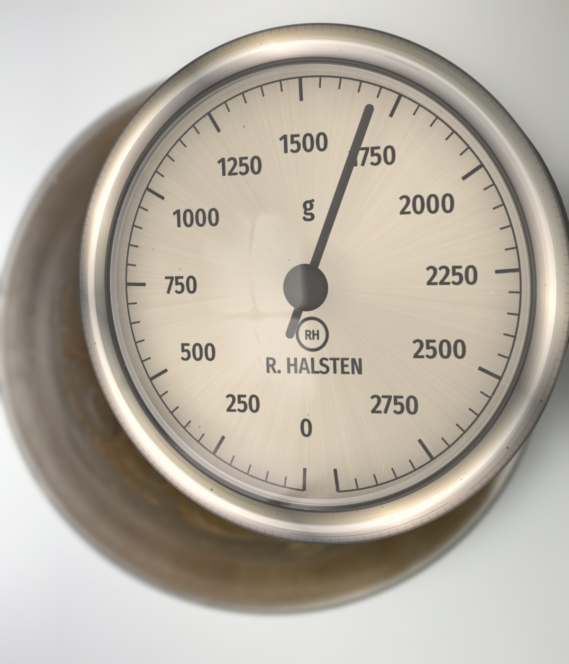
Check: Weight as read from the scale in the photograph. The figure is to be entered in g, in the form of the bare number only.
1700
